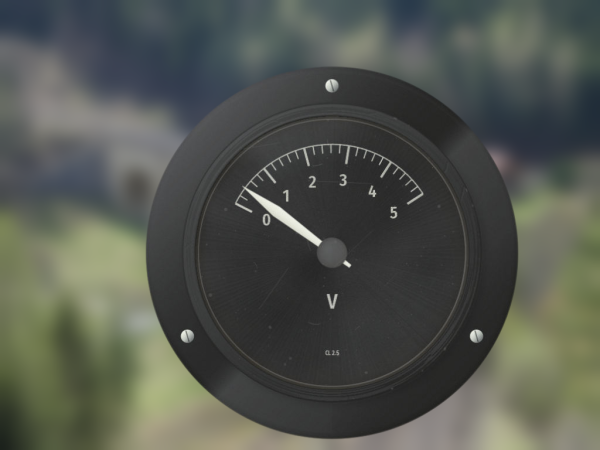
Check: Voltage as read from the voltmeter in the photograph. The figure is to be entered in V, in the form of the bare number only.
0.4
